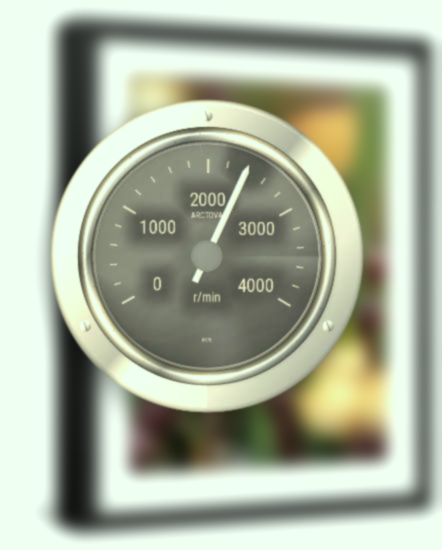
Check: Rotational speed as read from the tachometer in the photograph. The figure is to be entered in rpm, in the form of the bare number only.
2400
